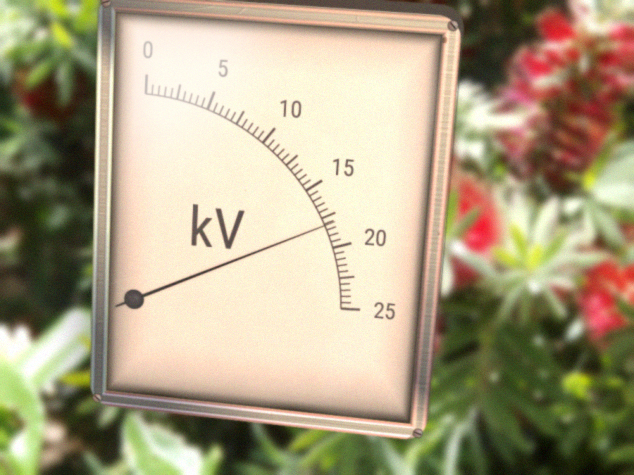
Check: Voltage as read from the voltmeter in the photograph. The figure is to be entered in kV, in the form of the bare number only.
18
